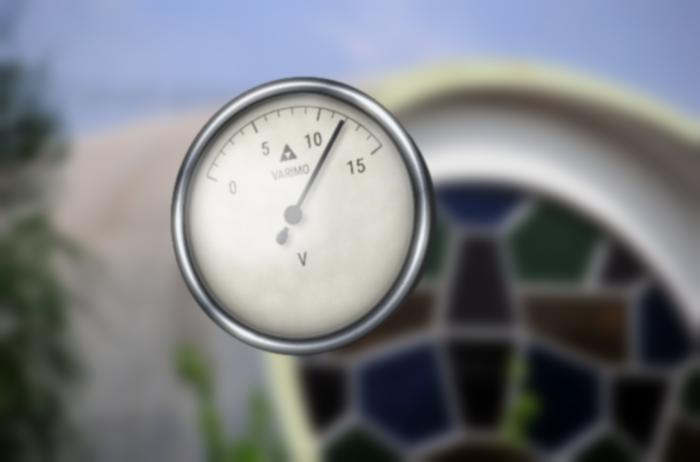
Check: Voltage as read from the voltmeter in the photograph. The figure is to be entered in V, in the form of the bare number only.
12
